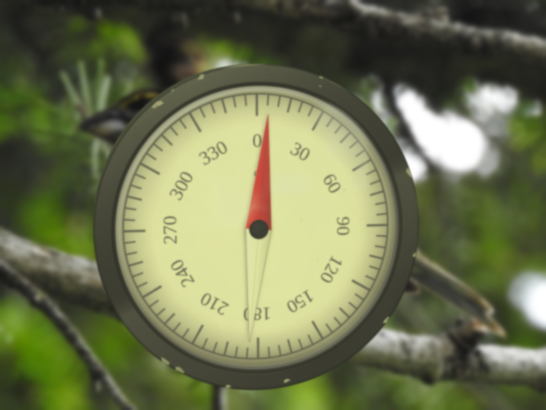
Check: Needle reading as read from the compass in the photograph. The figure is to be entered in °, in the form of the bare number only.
5
